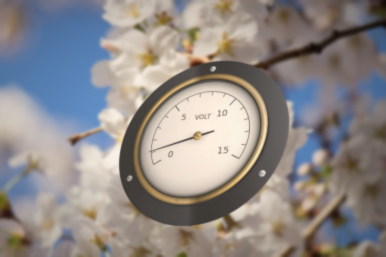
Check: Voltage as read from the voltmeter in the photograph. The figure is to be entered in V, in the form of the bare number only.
1
